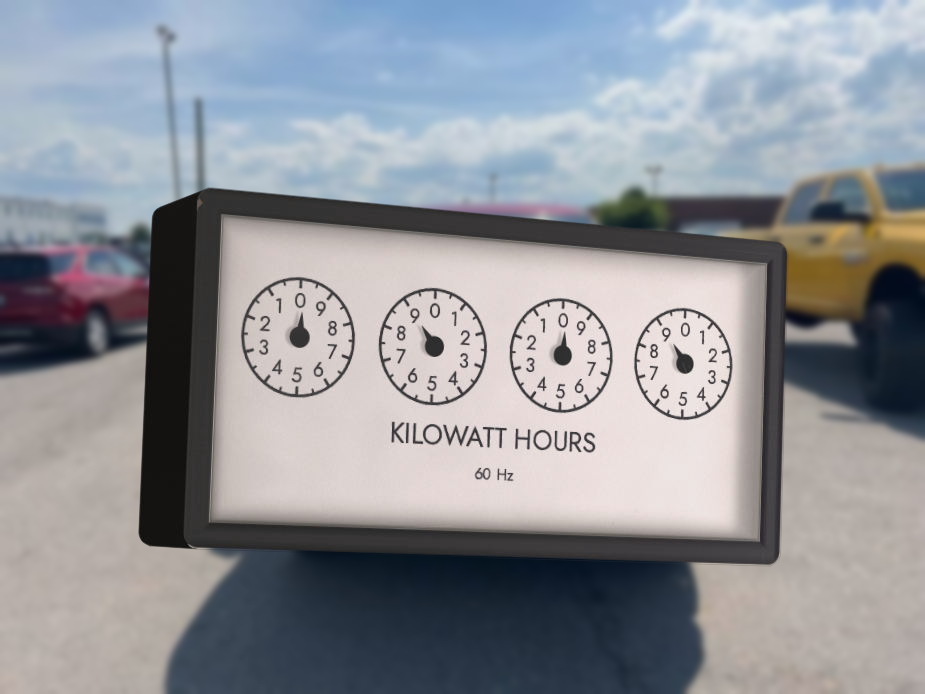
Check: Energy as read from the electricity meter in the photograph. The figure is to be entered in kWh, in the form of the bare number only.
9899
